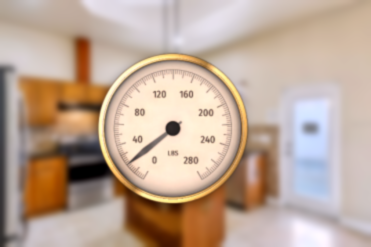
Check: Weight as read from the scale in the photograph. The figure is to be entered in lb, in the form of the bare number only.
20
